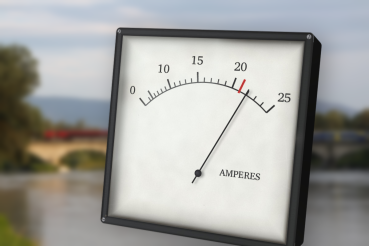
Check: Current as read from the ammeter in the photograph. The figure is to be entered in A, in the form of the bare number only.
22
